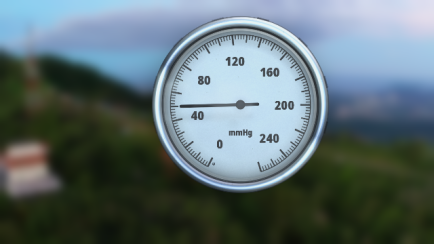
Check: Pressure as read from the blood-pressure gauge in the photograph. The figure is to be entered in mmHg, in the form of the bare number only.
50
